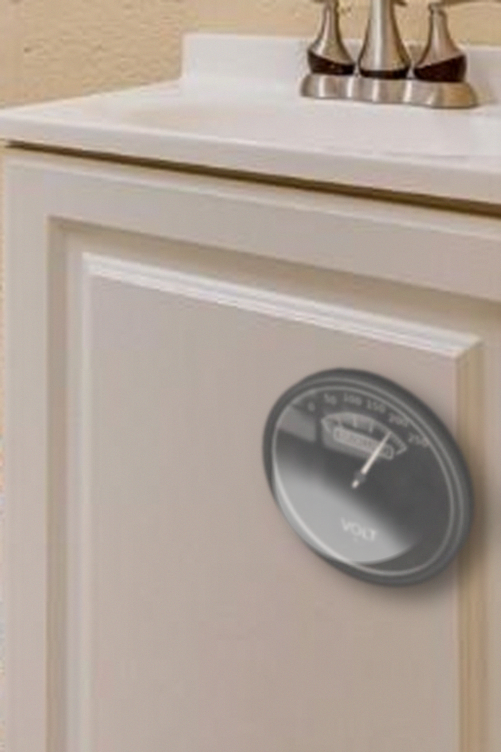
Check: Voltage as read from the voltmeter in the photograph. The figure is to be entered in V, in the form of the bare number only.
200
